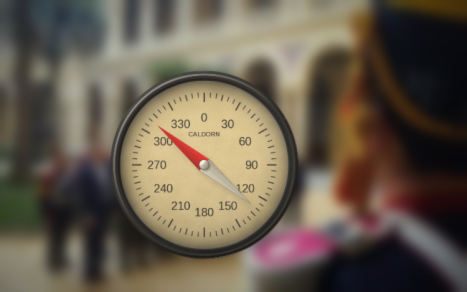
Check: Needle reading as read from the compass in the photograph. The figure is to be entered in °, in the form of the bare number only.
310
